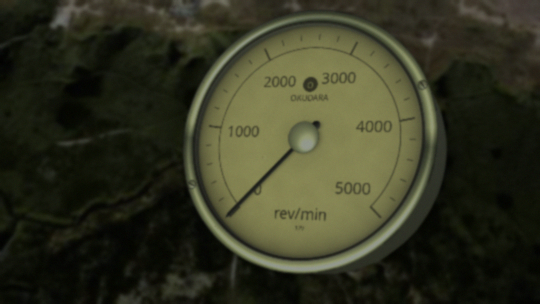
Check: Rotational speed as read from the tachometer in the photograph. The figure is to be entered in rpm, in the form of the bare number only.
0
